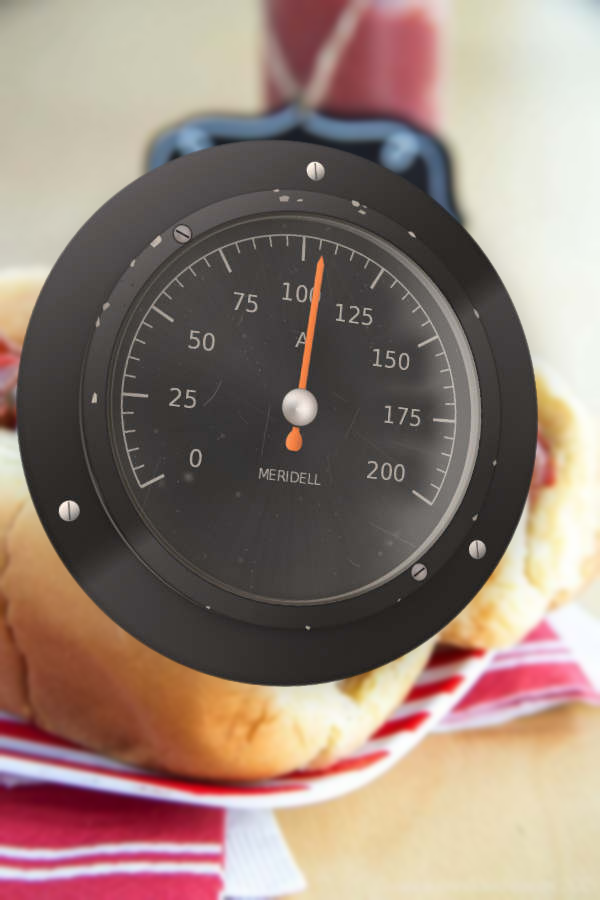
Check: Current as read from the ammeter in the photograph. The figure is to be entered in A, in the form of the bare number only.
105
